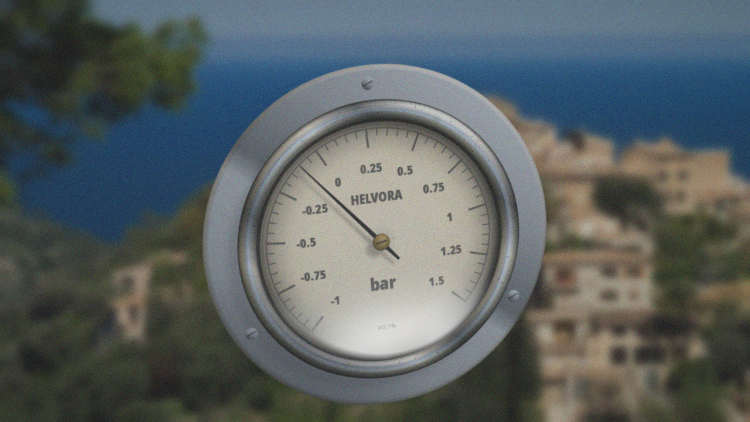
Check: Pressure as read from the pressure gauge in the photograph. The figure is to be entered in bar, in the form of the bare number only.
-0.1
